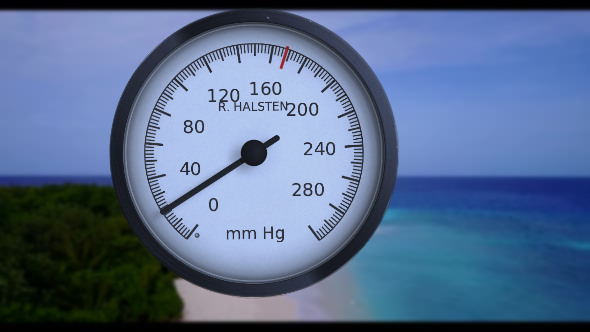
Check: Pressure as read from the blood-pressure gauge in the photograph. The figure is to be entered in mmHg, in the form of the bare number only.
20
